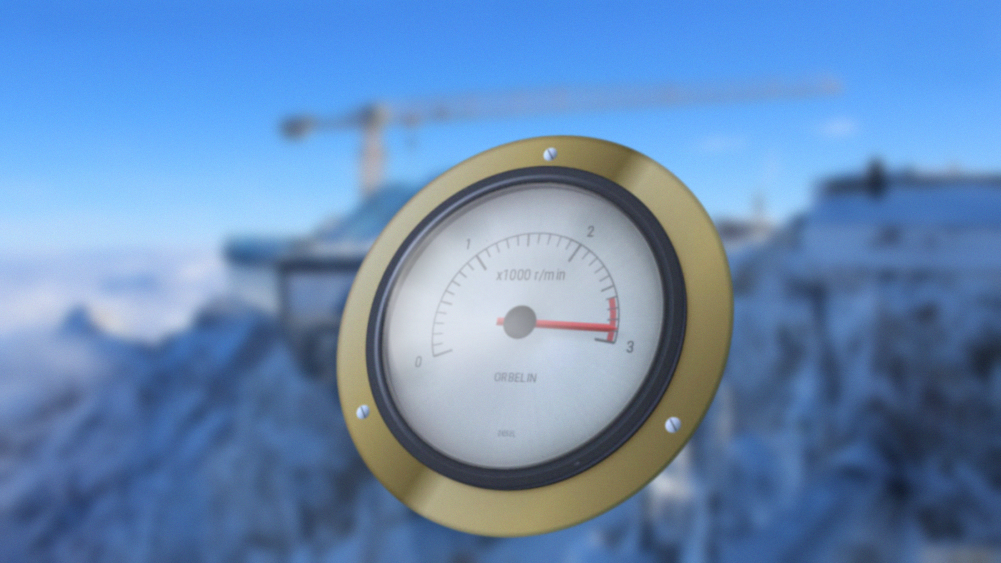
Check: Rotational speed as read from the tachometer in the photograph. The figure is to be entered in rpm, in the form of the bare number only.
2900
